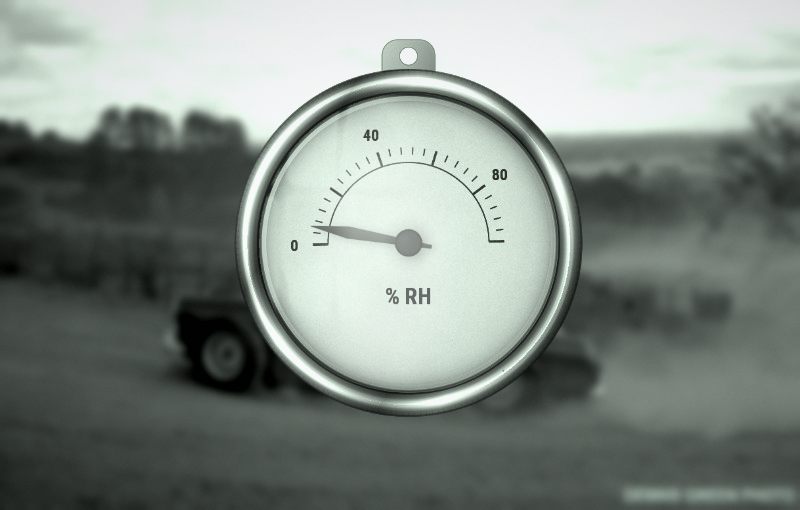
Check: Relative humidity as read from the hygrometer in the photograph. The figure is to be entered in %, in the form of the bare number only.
6
